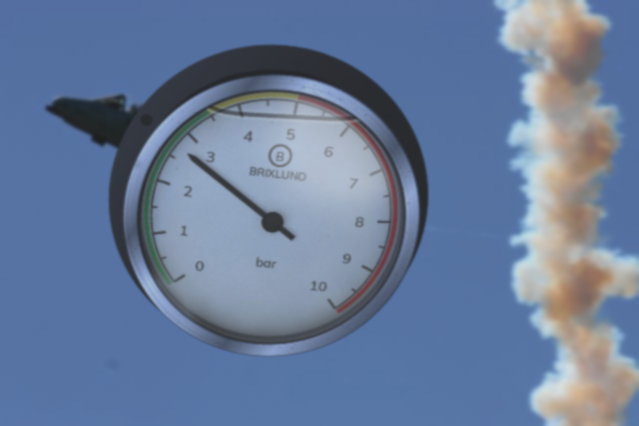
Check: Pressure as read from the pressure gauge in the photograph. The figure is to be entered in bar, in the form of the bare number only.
2.75
